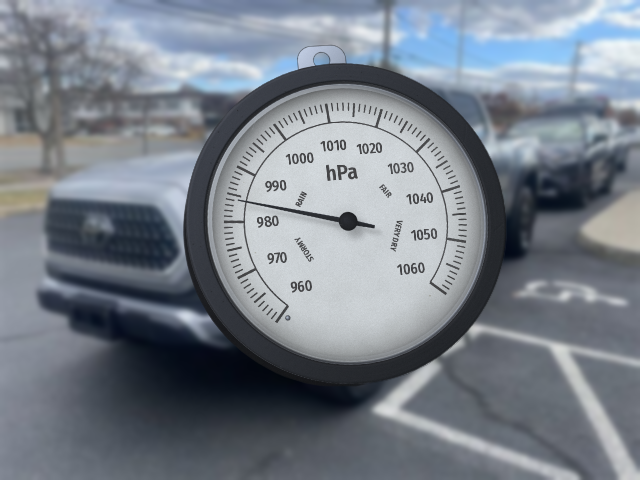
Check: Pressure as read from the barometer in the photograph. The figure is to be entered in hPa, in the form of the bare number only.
984
